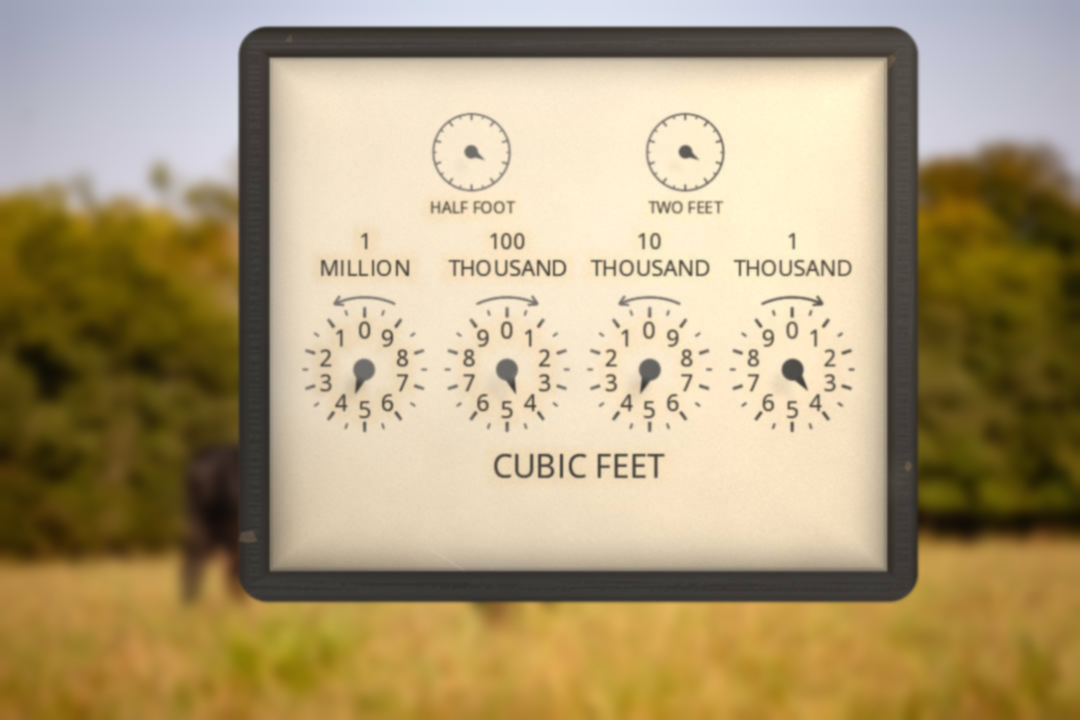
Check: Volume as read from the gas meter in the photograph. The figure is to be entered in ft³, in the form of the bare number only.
444400
